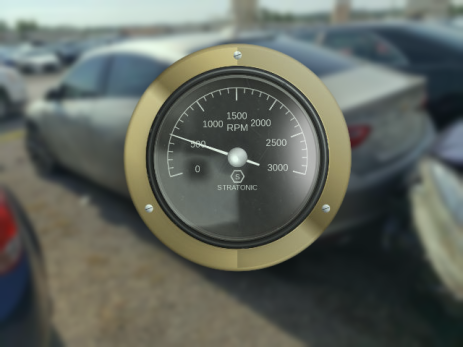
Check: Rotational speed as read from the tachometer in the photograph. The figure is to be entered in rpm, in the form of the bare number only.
500
